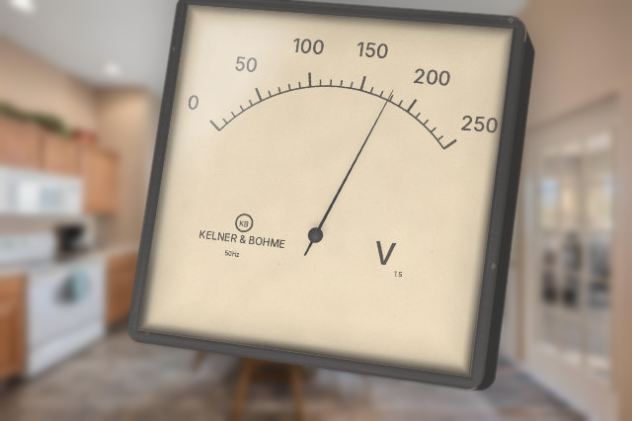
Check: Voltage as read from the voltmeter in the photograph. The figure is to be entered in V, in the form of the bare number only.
180
